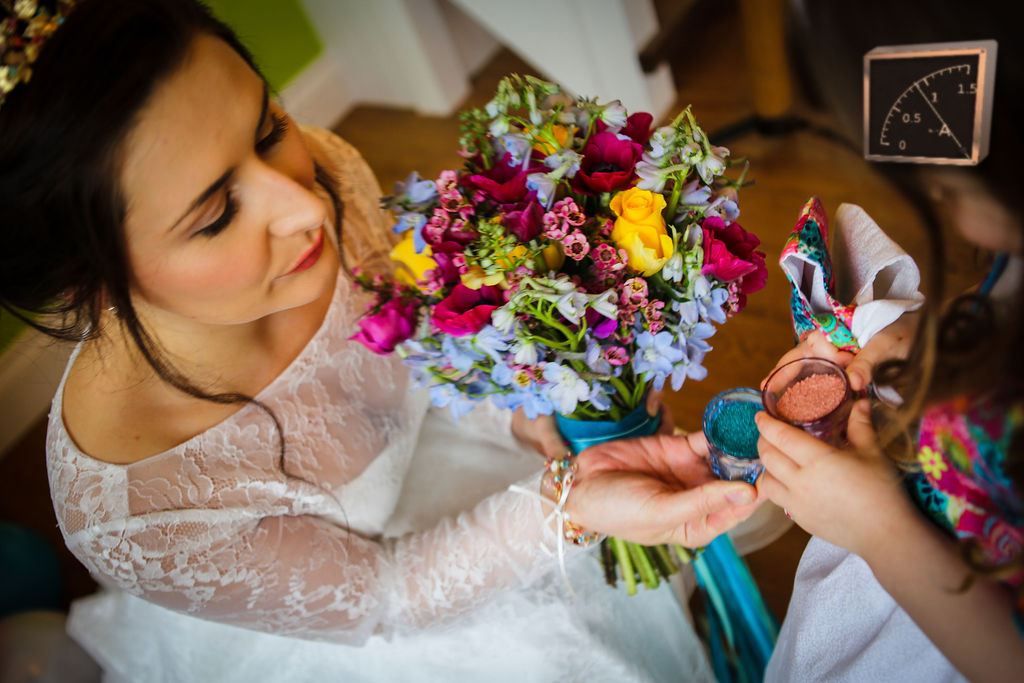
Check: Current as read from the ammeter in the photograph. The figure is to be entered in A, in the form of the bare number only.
0.9
